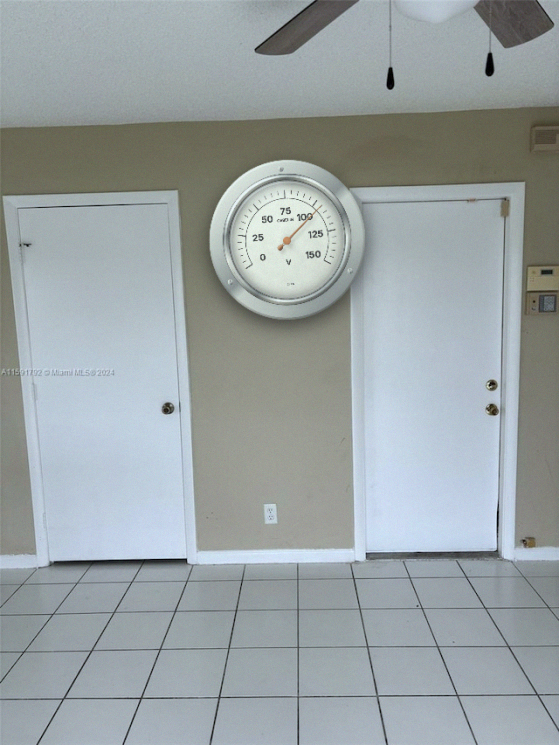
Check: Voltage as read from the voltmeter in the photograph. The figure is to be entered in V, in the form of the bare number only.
105
